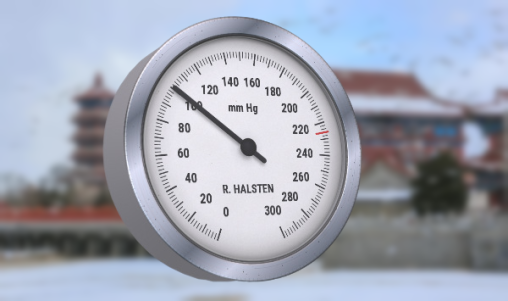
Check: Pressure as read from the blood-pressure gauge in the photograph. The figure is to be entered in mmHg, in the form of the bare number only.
100
